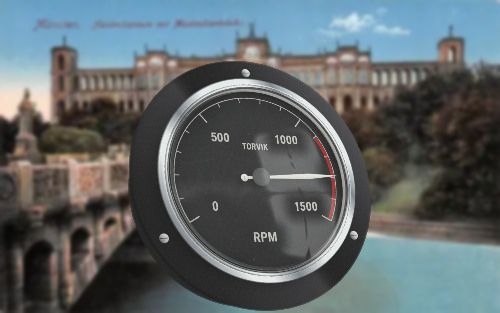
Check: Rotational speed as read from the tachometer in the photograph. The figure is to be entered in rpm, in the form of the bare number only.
1300
